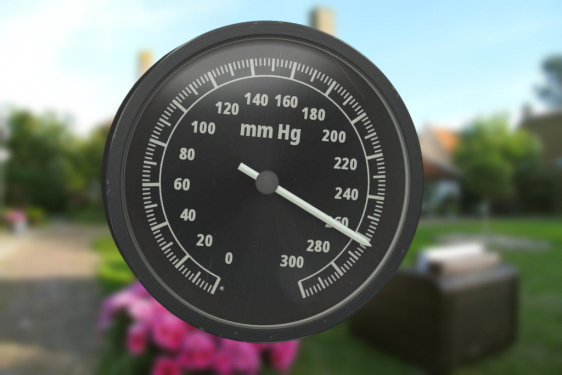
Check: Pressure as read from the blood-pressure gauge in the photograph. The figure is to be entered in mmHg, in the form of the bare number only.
262
